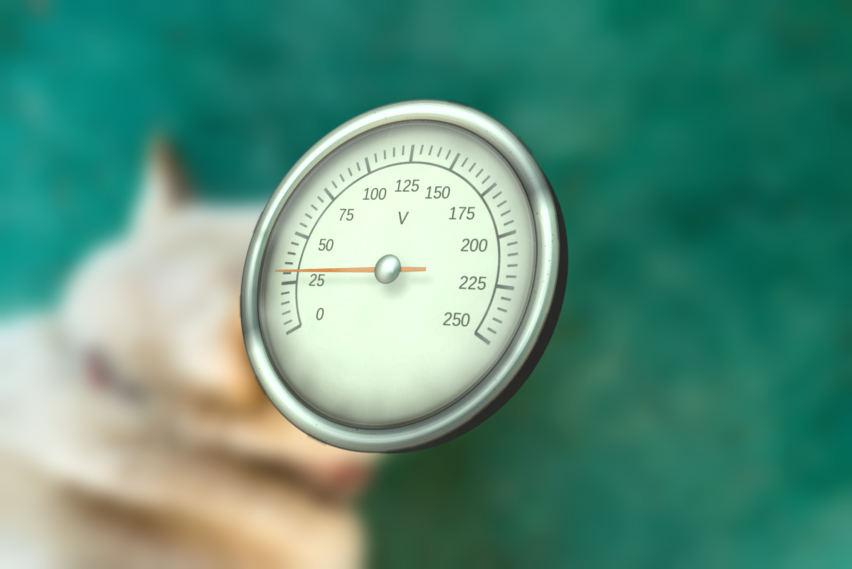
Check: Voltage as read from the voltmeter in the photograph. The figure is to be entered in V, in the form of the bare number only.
30
